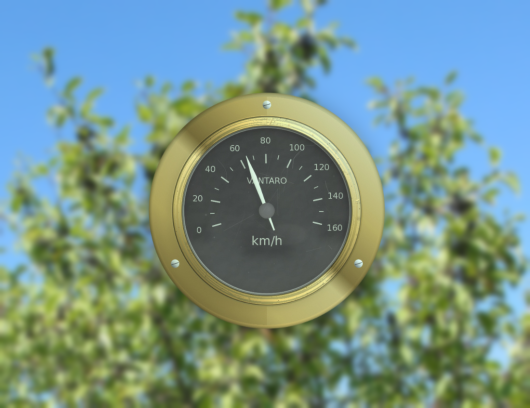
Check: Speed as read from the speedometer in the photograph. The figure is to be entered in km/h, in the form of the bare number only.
65
